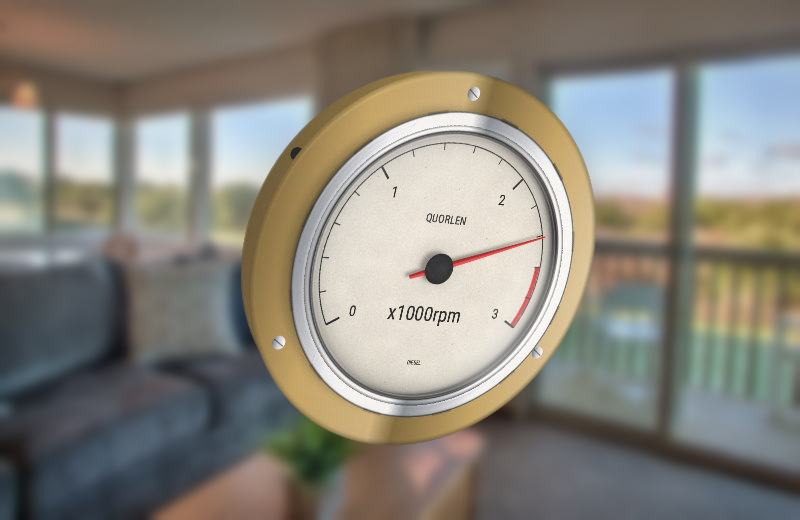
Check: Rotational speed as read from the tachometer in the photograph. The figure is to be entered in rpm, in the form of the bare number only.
2400
